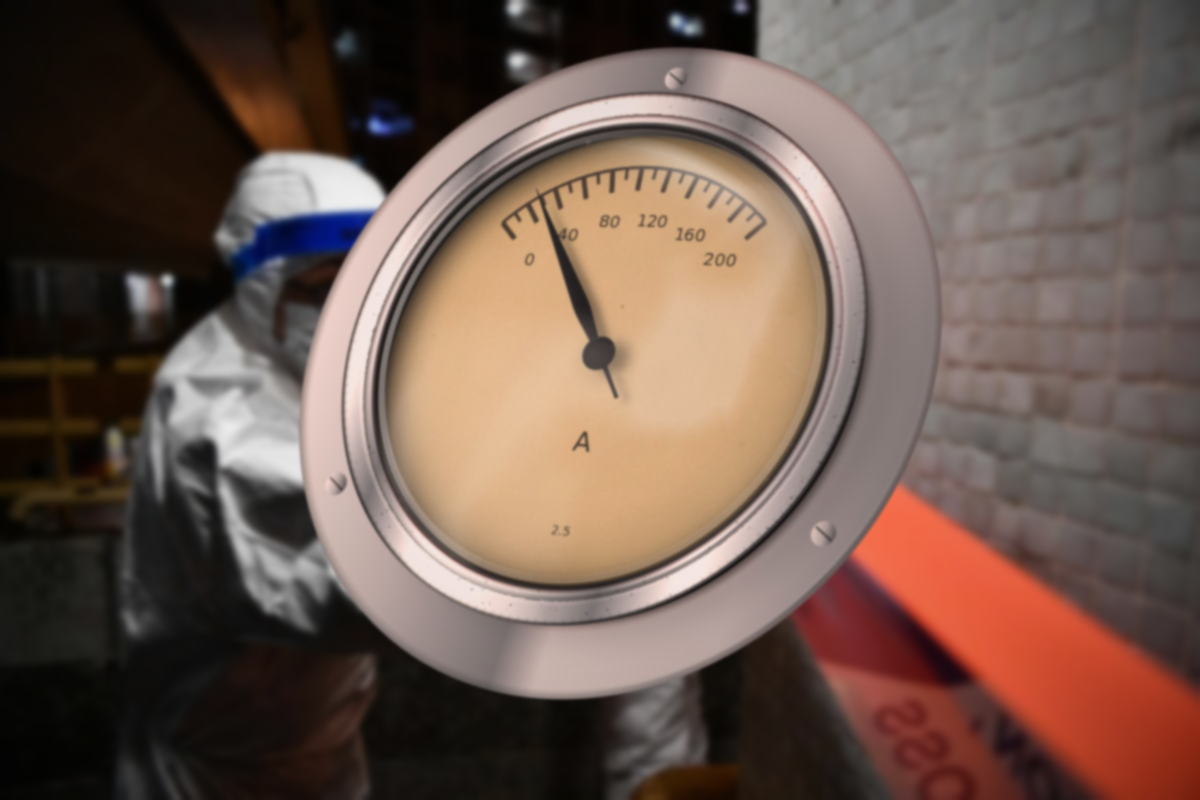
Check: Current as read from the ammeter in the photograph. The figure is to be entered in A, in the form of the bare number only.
30
